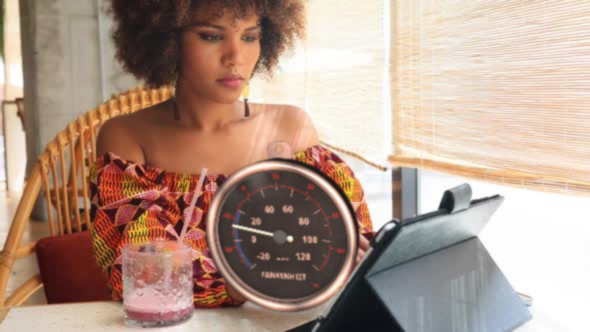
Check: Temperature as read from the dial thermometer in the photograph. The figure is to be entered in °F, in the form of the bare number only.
10
